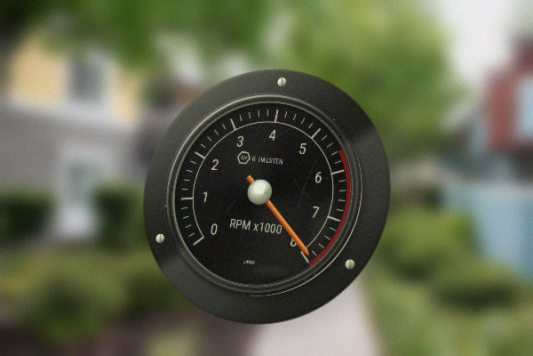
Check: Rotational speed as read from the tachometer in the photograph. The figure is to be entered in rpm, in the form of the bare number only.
7900
